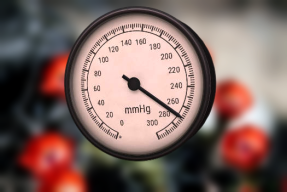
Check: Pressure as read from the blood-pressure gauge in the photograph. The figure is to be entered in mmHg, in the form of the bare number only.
270
